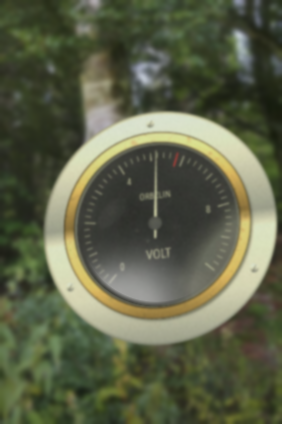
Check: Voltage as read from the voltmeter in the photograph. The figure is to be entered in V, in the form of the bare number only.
5.2
